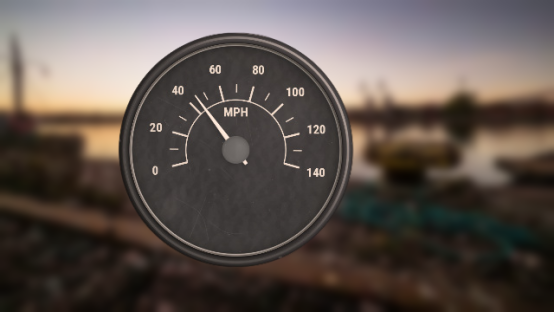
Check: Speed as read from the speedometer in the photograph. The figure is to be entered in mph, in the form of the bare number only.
45
